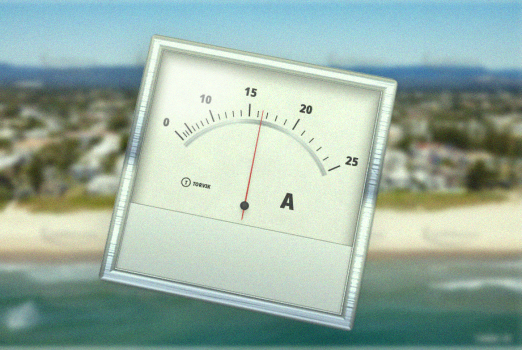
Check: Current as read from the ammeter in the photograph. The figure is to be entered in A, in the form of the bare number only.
16.5
